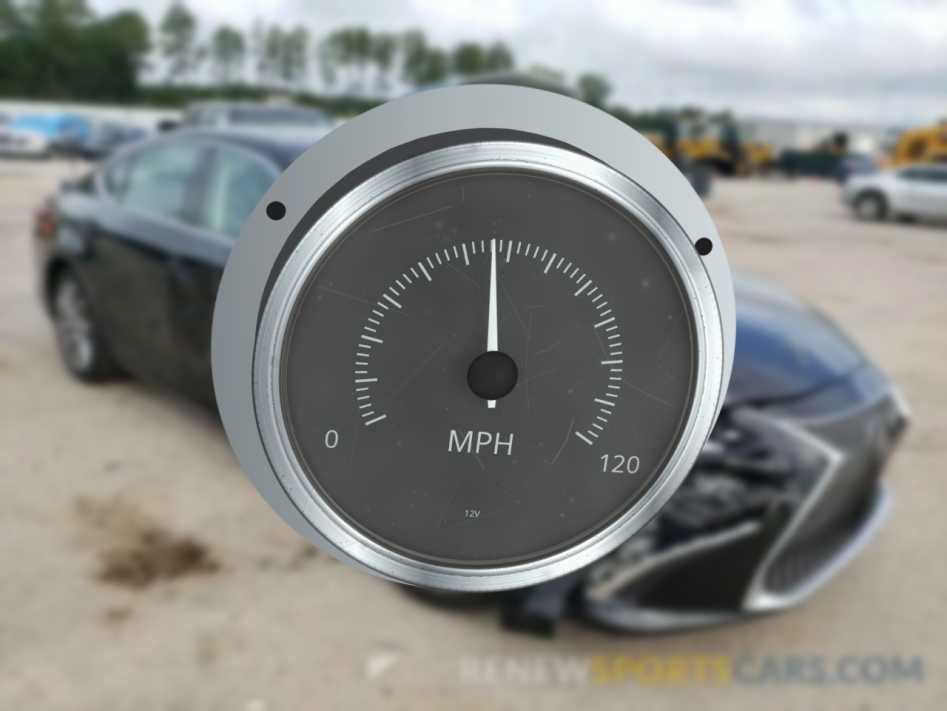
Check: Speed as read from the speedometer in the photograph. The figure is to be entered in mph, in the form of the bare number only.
56
